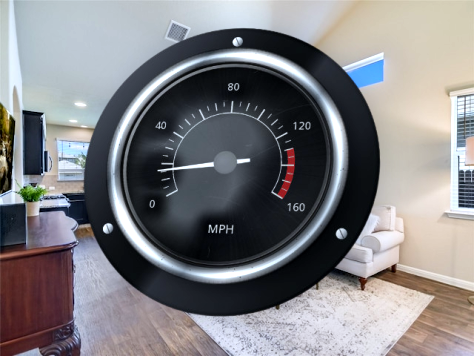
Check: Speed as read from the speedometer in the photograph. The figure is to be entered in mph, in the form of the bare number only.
15
